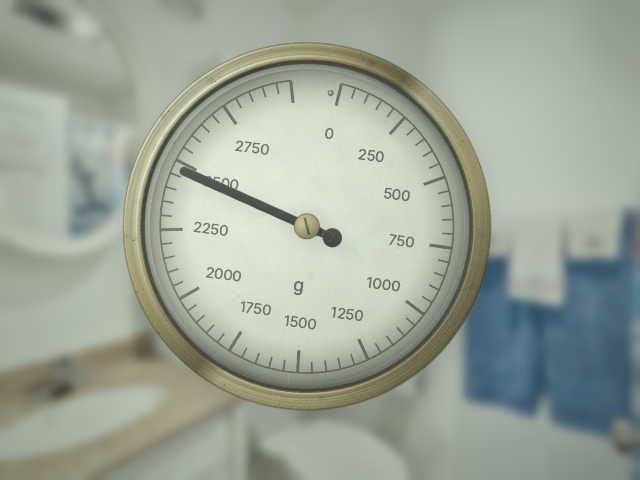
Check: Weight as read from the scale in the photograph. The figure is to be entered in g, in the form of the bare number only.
2475
